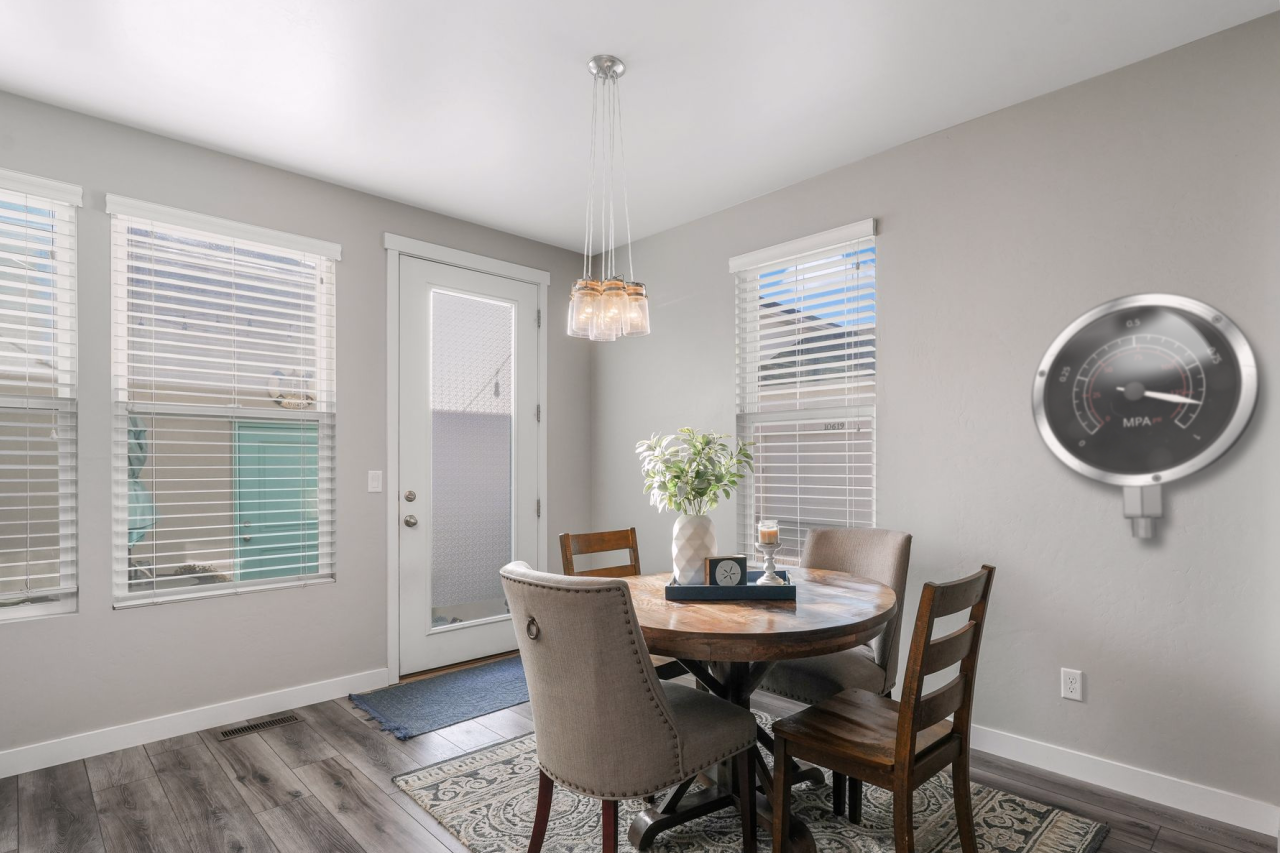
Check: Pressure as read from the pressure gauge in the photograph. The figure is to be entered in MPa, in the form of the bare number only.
0.9
